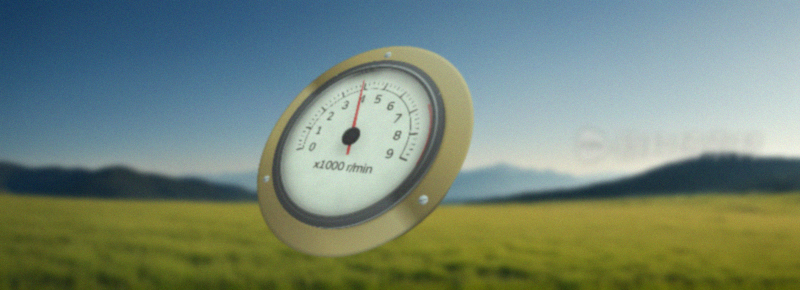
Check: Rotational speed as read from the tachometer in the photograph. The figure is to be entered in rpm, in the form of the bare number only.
4000
